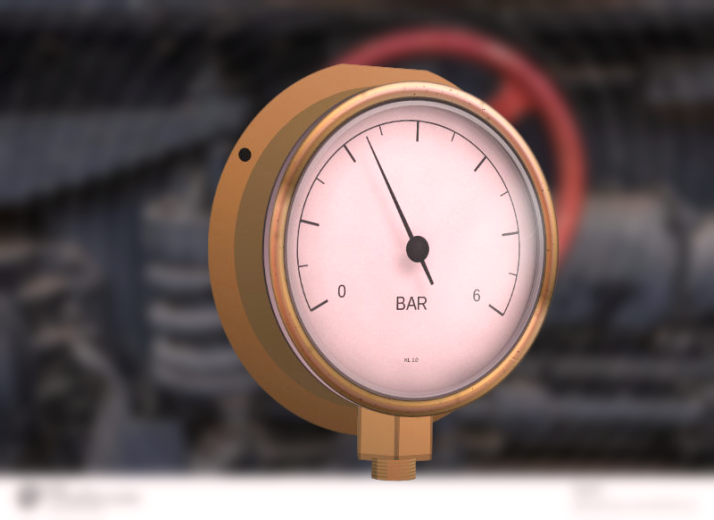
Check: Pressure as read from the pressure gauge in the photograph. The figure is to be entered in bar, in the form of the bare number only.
2.25
